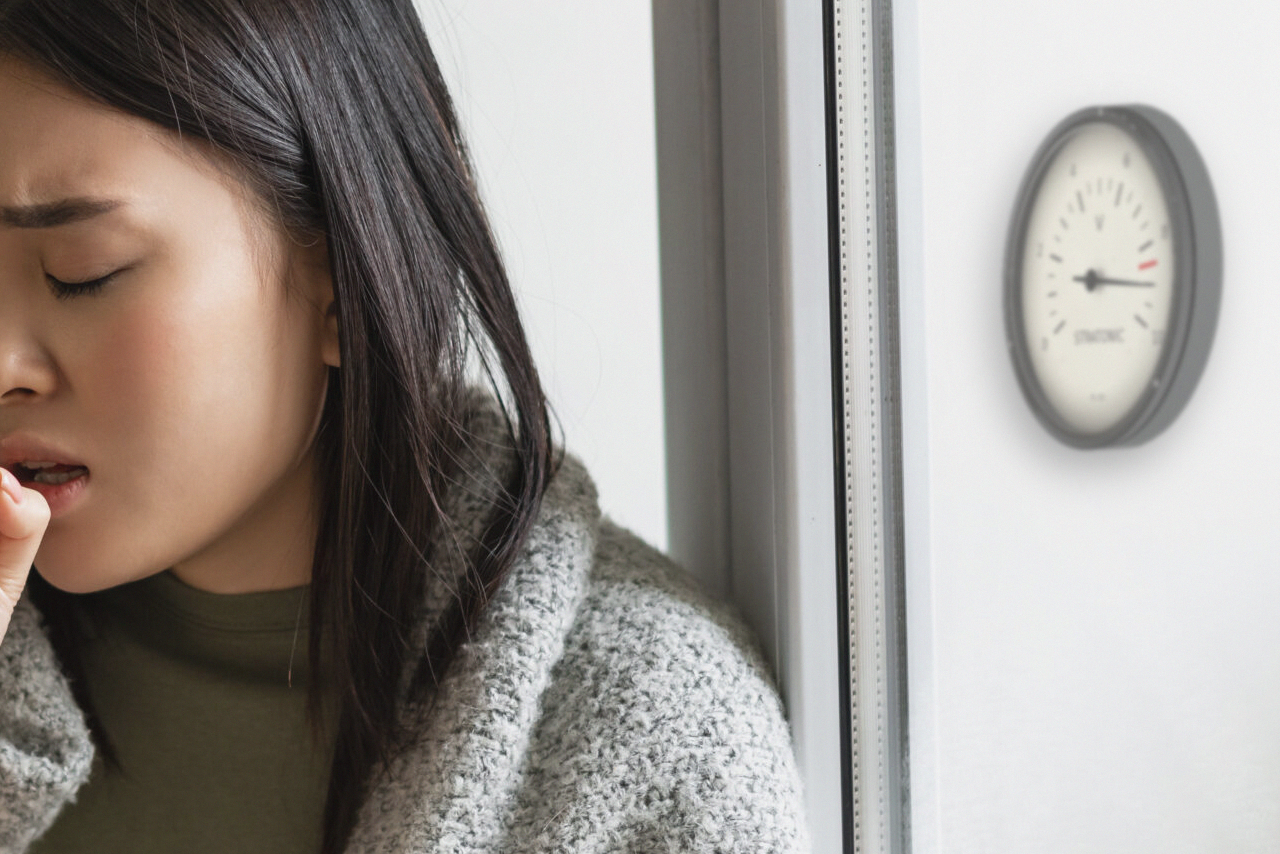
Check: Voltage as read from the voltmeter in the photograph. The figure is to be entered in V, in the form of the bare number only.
9
